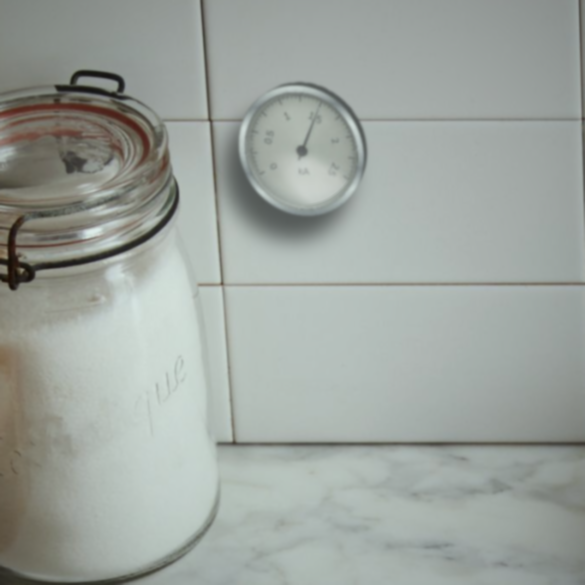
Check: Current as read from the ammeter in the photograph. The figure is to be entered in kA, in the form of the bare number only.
1.5
